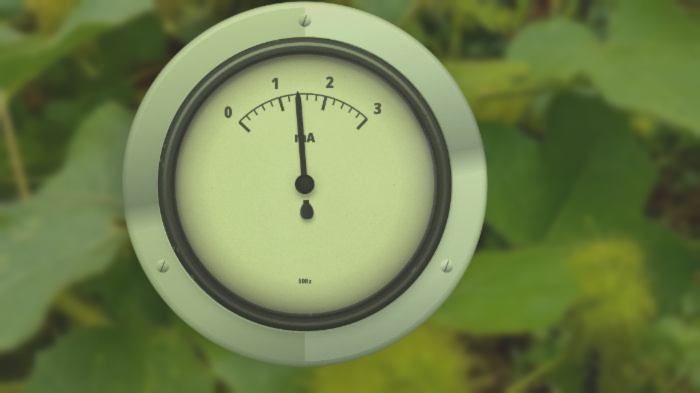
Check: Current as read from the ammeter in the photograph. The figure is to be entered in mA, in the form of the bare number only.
1.4
